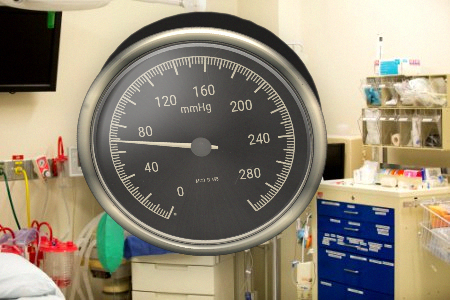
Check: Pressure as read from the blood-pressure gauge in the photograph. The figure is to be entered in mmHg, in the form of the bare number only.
70
